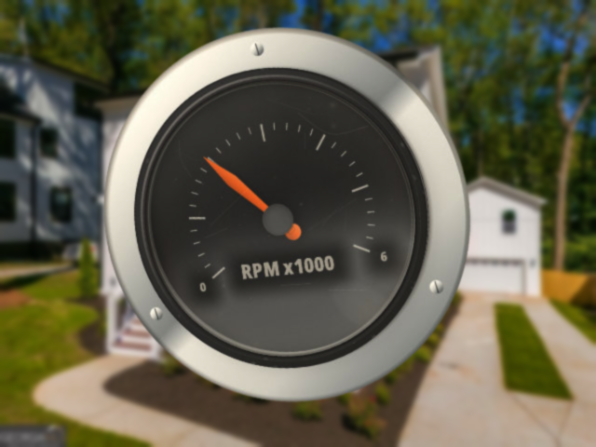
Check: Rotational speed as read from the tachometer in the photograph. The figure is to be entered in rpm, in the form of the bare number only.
2000
